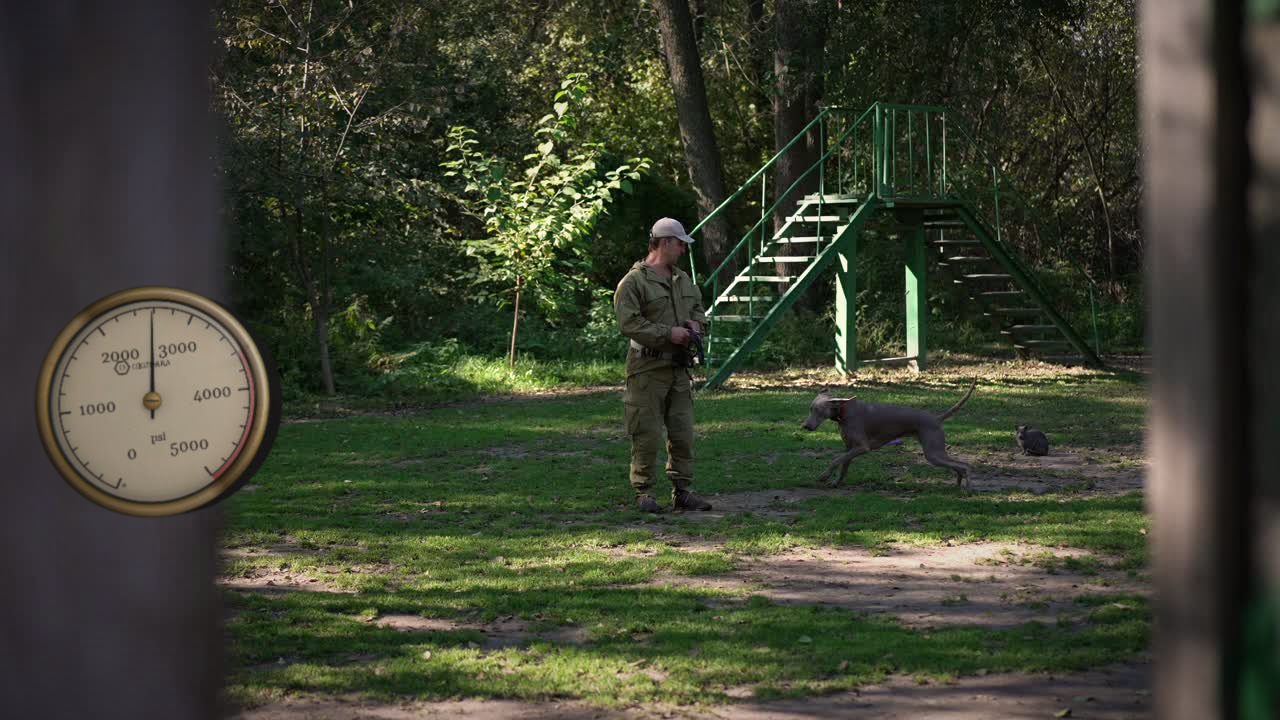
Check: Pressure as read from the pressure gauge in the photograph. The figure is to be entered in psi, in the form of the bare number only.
2600
